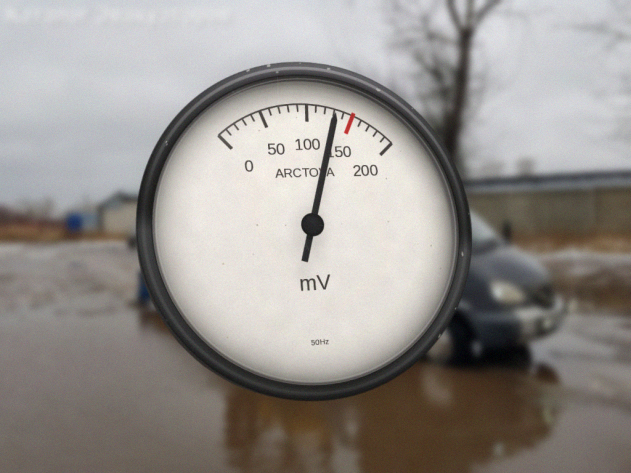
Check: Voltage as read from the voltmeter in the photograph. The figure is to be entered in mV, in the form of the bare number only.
130
